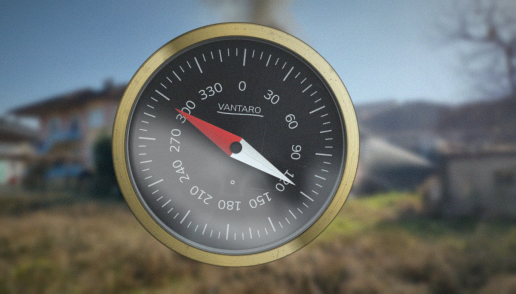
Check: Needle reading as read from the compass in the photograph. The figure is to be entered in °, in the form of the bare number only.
297.5
